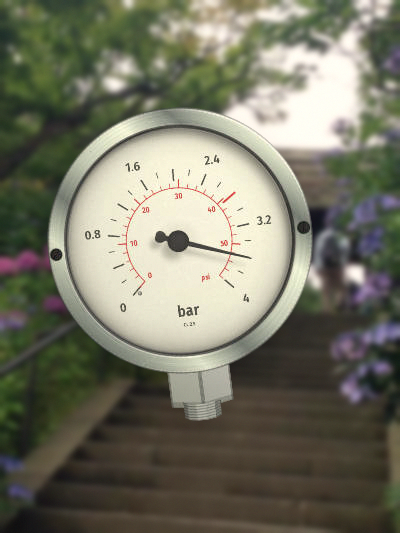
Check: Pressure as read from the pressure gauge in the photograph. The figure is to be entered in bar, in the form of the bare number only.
3.6
